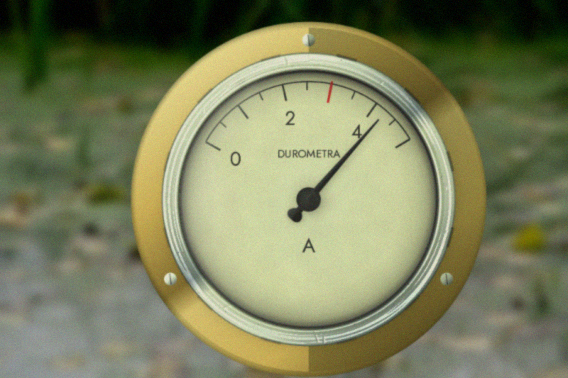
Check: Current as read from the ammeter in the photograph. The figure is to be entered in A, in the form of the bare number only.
4.25
